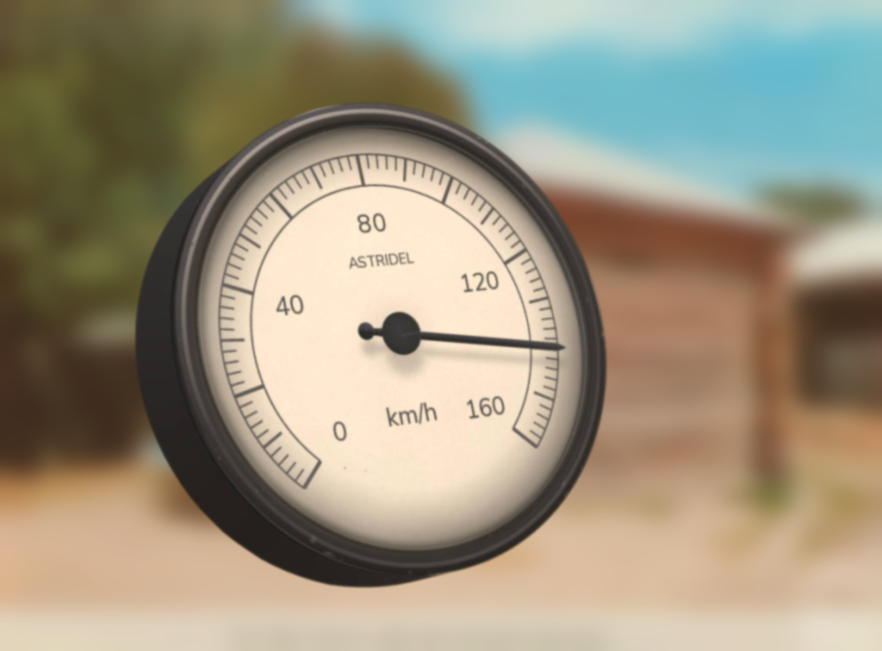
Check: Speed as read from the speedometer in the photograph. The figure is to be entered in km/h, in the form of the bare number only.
140
